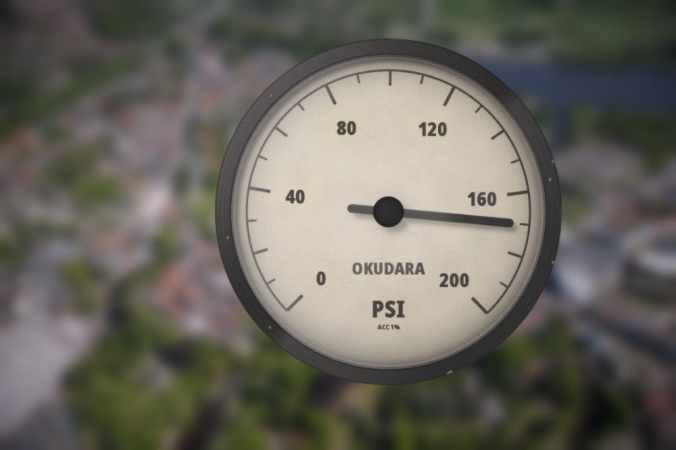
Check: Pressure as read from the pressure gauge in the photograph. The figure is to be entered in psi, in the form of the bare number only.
170
